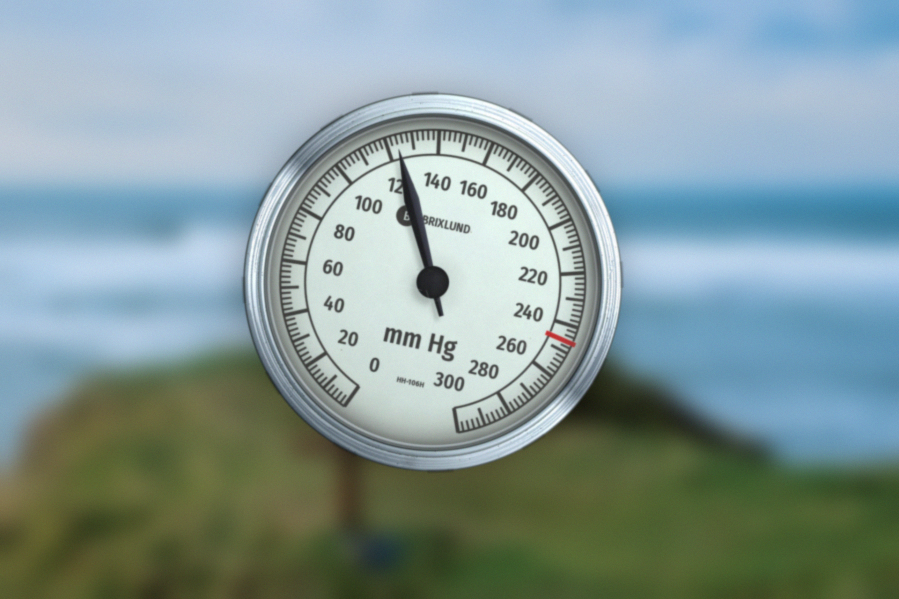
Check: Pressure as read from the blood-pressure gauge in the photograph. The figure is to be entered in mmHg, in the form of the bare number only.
124
